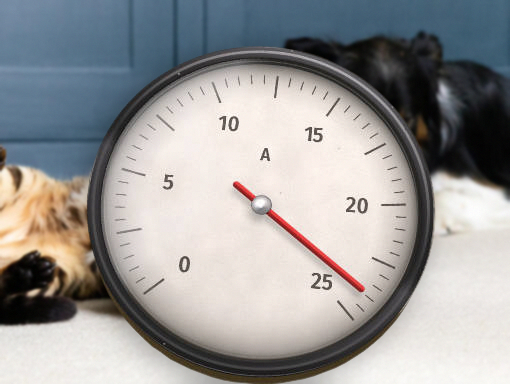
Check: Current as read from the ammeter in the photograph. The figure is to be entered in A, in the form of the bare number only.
24
